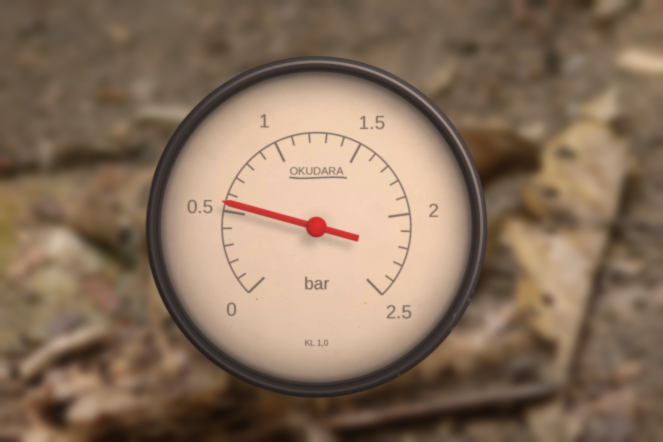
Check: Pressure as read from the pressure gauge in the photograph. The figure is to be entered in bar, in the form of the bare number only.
0.55
